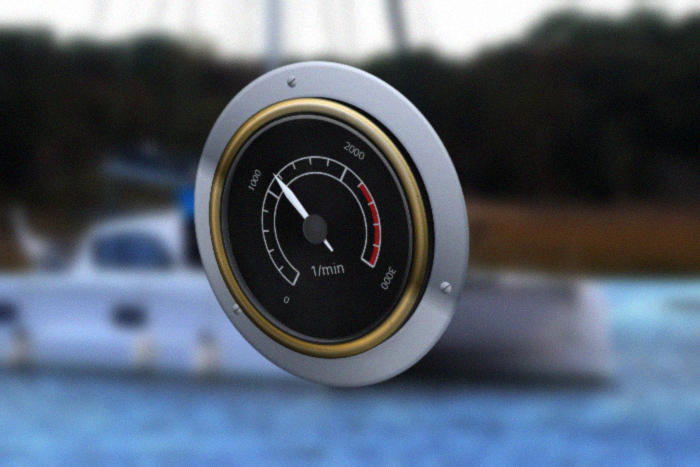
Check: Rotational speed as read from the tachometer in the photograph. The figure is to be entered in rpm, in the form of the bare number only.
1200
